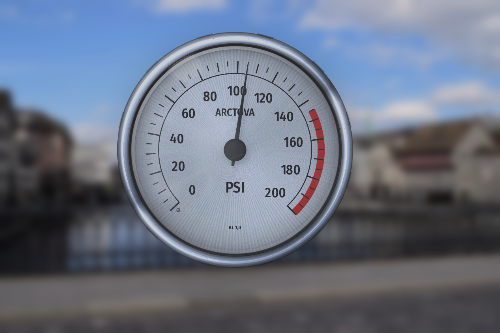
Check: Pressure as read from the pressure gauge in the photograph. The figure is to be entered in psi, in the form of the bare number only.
105
